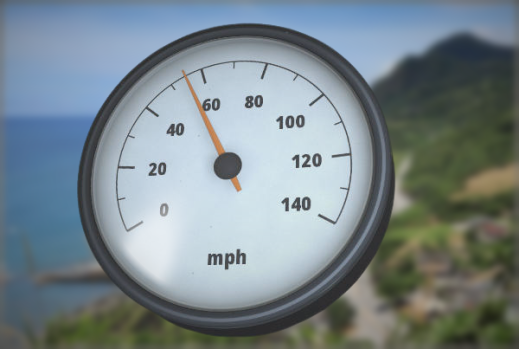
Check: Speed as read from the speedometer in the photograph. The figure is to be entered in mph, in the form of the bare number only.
55
